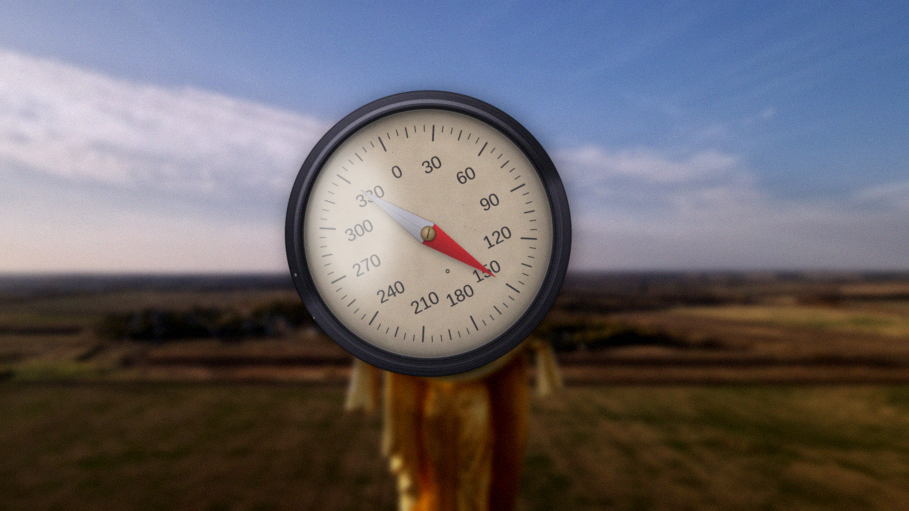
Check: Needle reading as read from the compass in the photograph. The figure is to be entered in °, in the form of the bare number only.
150
